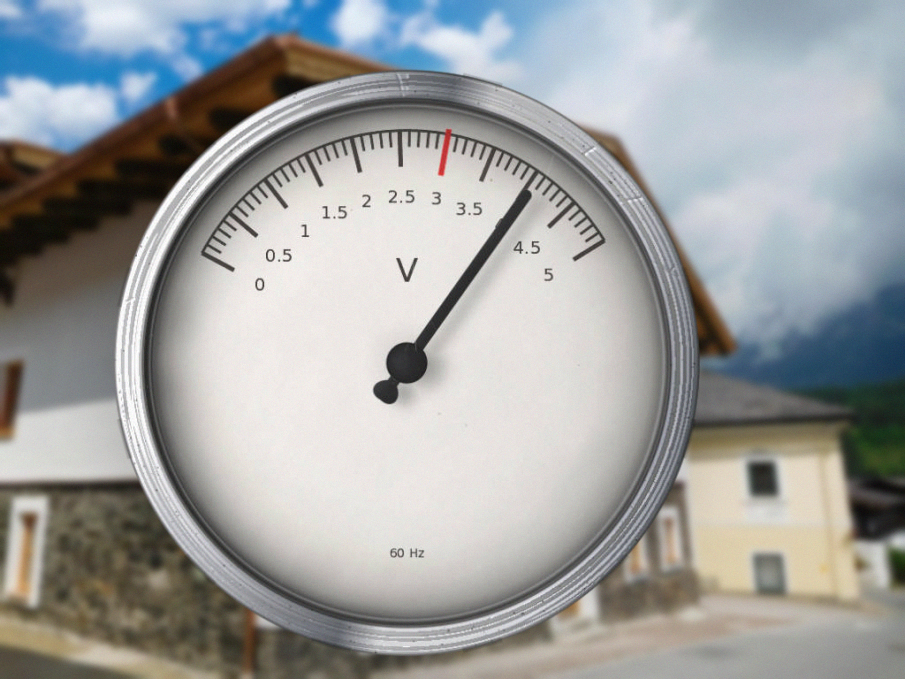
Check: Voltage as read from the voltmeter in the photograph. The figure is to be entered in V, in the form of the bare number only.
4.05
